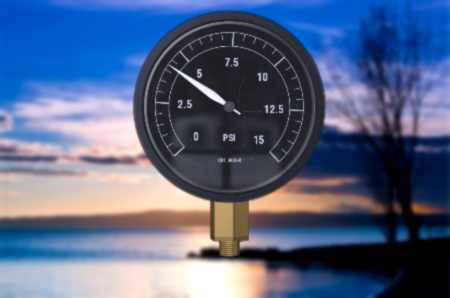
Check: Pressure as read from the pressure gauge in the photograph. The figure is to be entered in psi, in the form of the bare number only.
4.25
